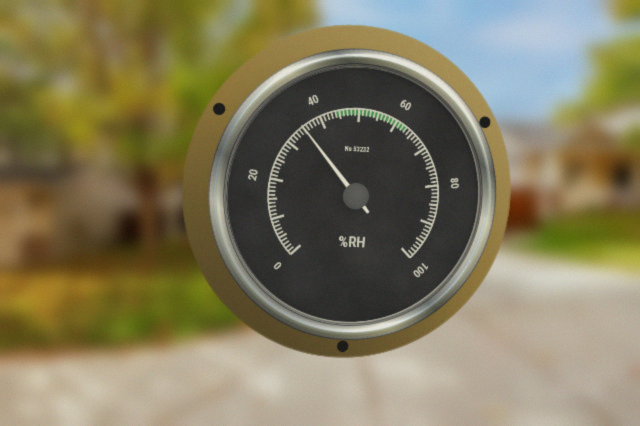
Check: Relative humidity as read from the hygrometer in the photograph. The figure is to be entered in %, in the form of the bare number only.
35
